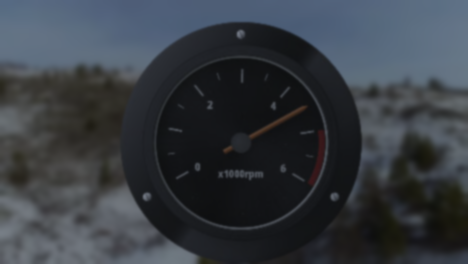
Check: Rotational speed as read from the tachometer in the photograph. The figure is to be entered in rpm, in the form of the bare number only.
4500
